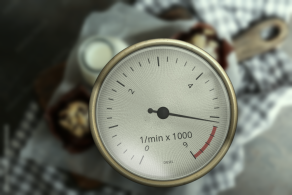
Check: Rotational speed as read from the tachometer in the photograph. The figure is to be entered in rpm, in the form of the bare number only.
5100
